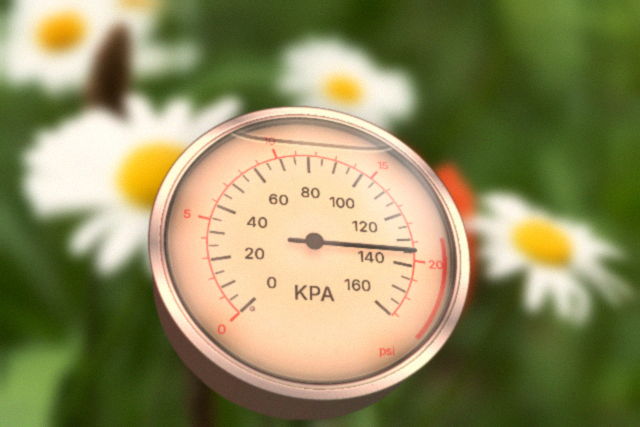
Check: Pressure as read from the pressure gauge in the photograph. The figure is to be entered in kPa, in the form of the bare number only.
135
